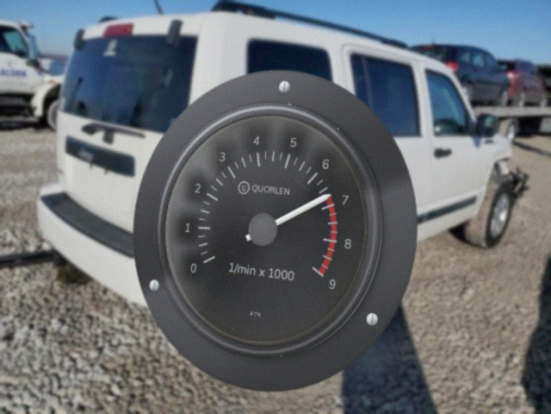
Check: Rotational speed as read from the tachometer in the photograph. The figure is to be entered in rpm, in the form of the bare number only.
6750
